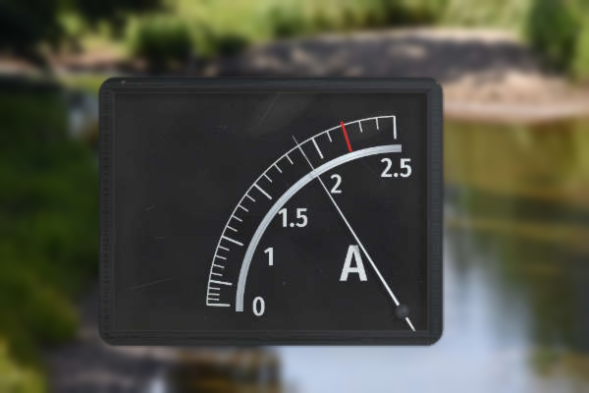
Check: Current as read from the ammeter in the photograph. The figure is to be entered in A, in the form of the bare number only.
1.9
